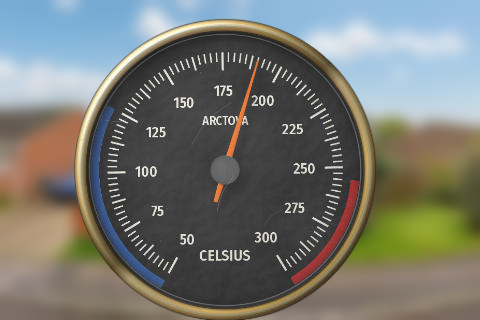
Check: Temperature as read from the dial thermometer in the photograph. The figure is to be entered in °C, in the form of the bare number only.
190
